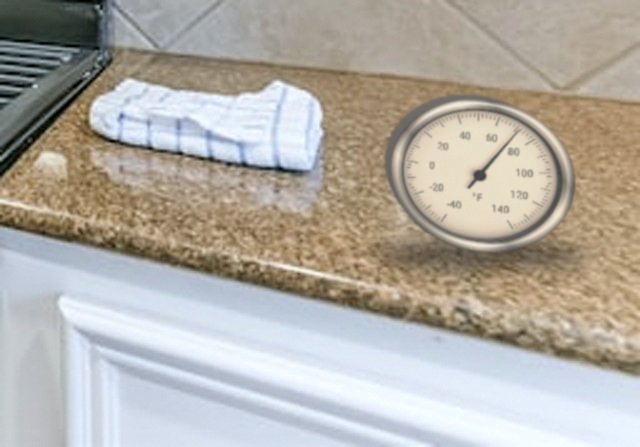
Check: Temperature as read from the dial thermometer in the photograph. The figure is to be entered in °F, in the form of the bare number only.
70
